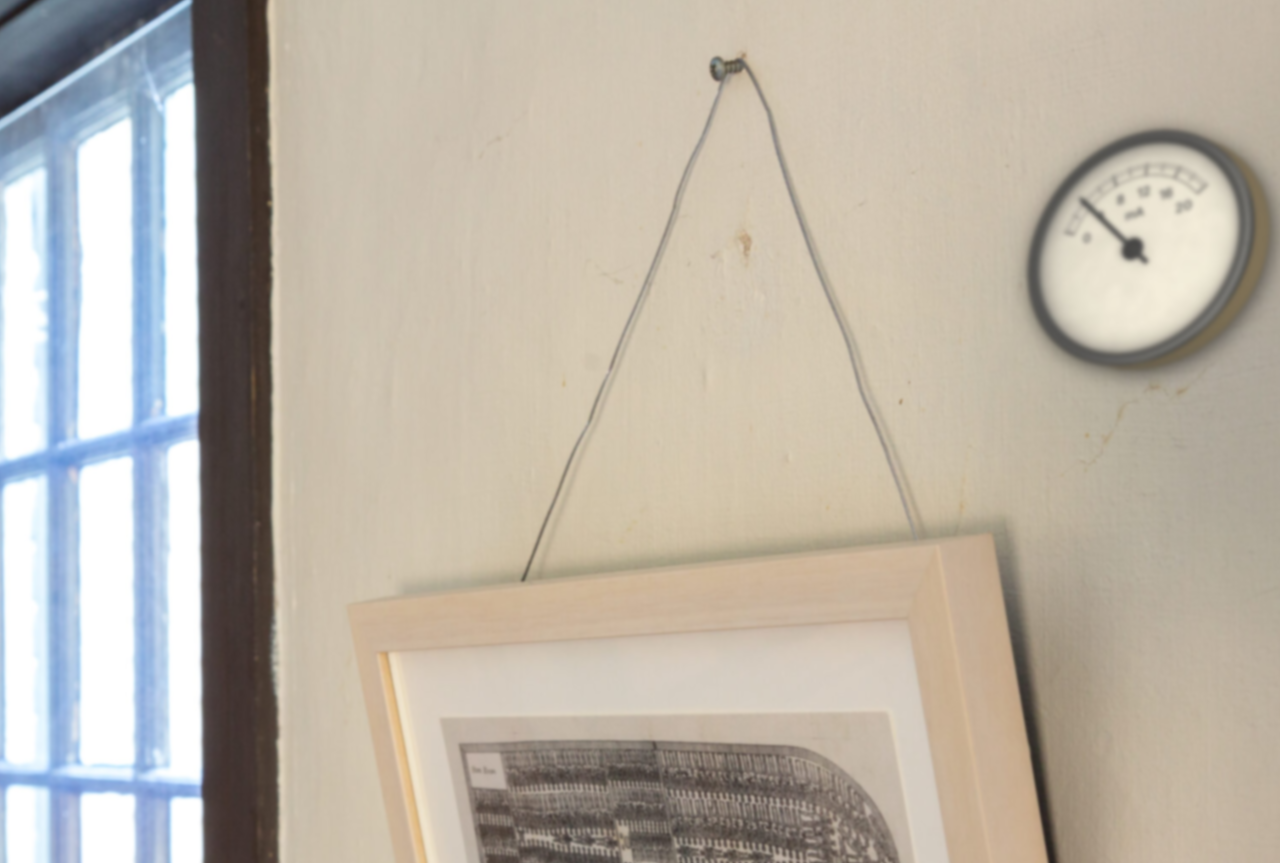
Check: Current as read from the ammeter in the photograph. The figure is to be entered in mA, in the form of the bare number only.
4
